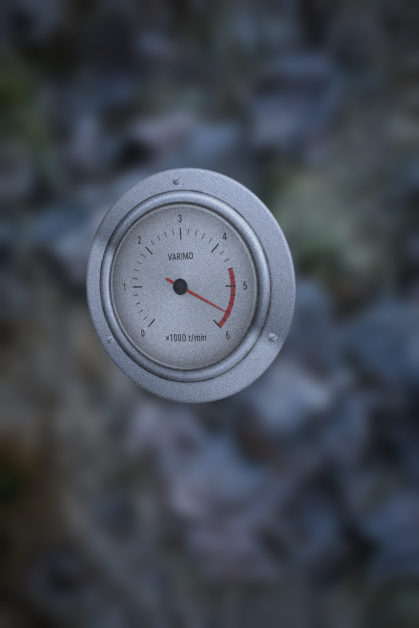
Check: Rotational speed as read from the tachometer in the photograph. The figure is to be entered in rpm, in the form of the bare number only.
5600
